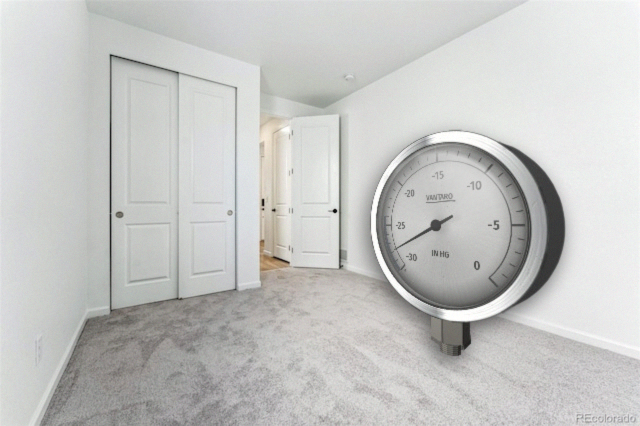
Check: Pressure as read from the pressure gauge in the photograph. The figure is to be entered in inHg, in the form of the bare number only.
-28
